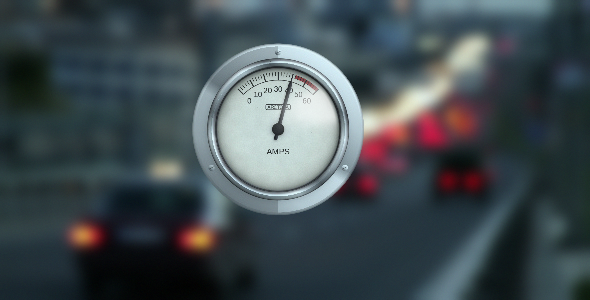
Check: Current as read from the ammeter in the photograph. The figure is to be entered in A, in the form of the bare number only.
40
